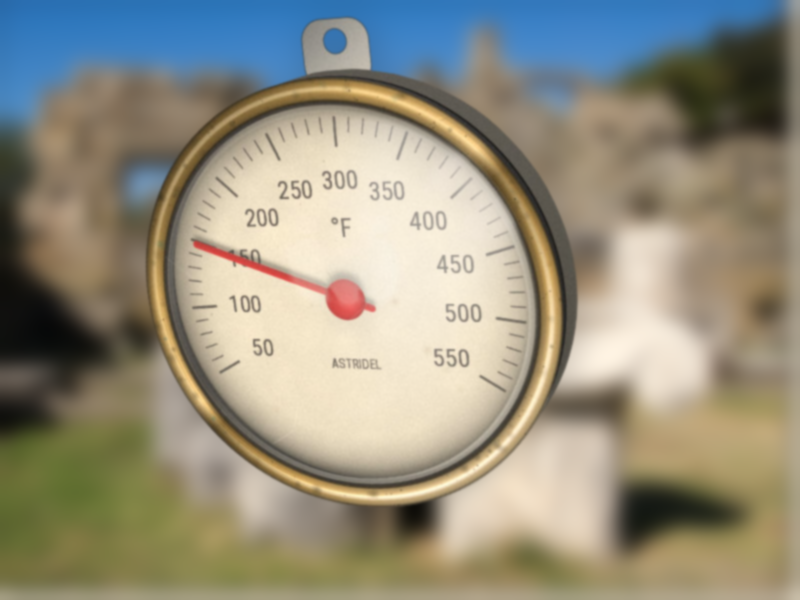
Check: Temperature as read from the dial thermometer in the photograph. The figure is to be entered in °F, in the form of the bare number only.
150
